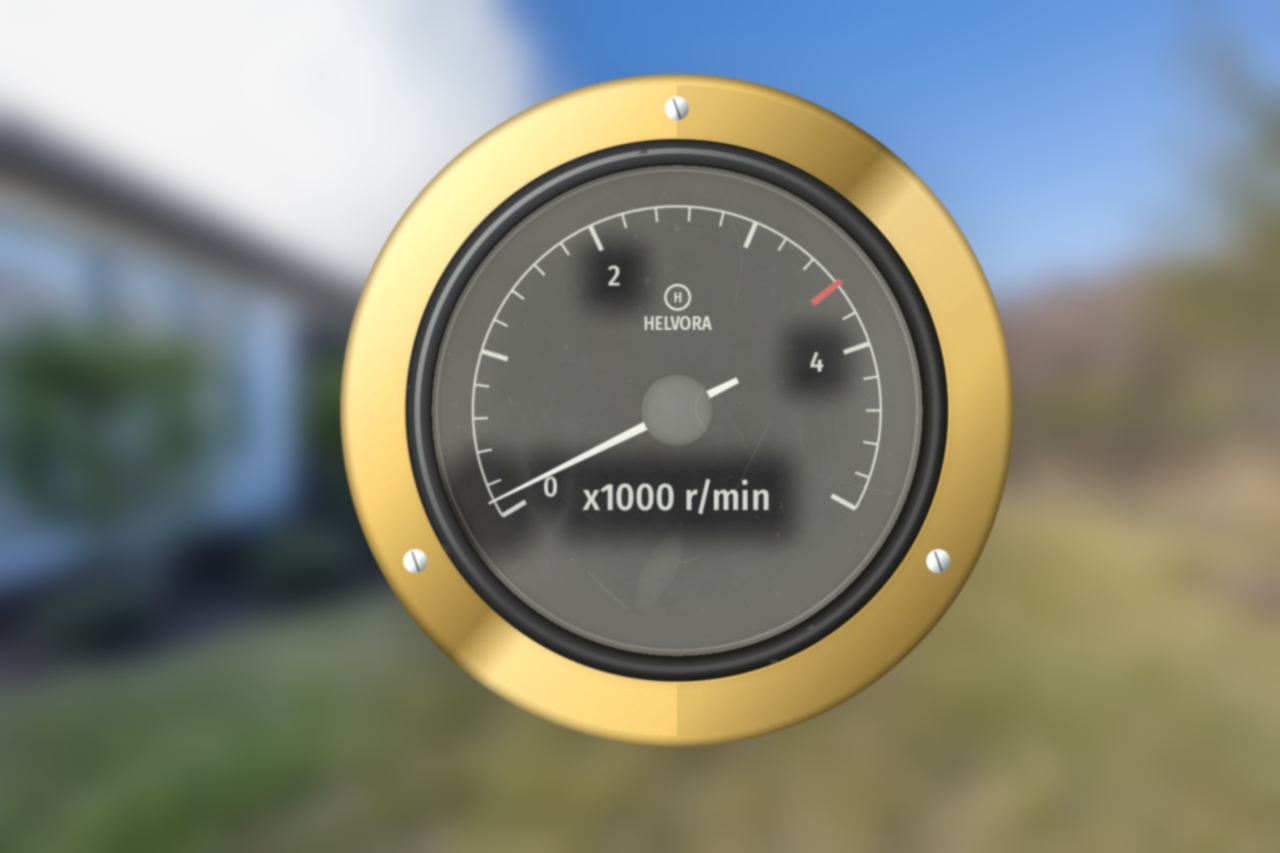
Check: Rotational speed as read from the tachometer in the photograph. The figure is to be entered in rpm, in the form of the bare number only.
100
